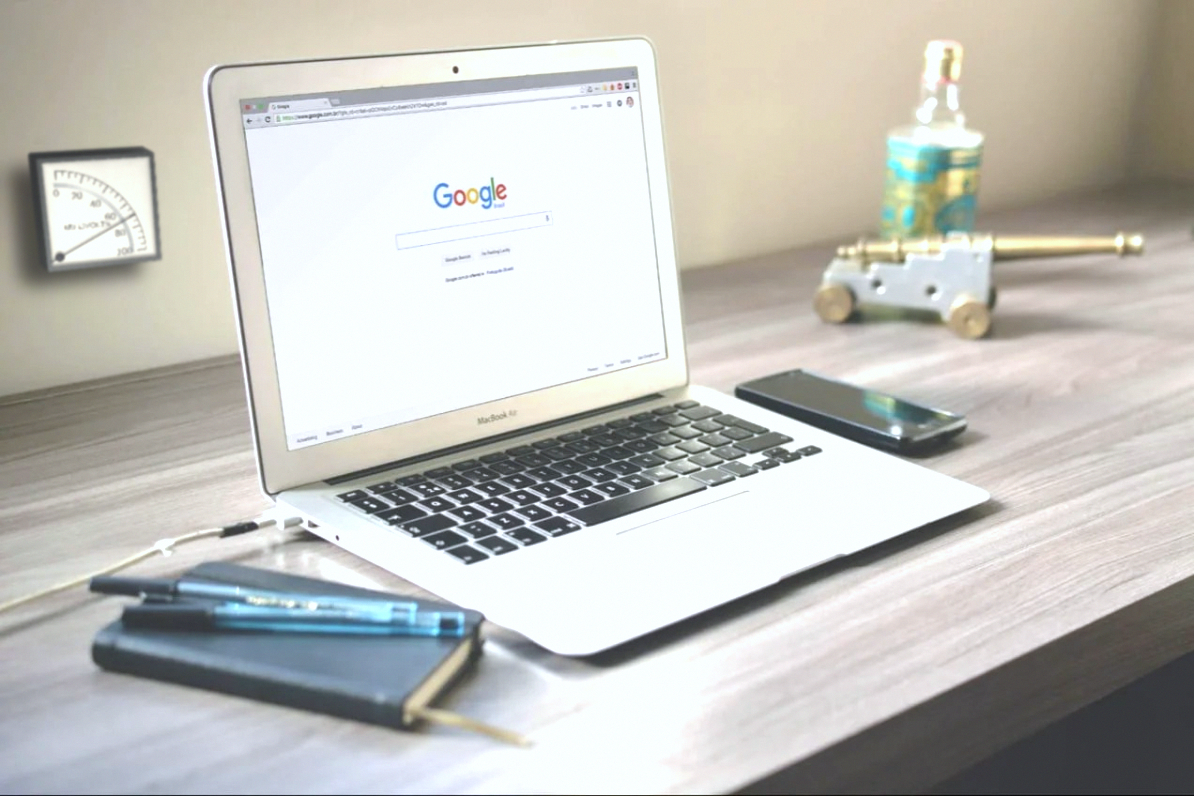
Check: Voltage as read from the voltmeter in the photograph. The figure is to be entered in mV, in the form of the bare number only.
70
